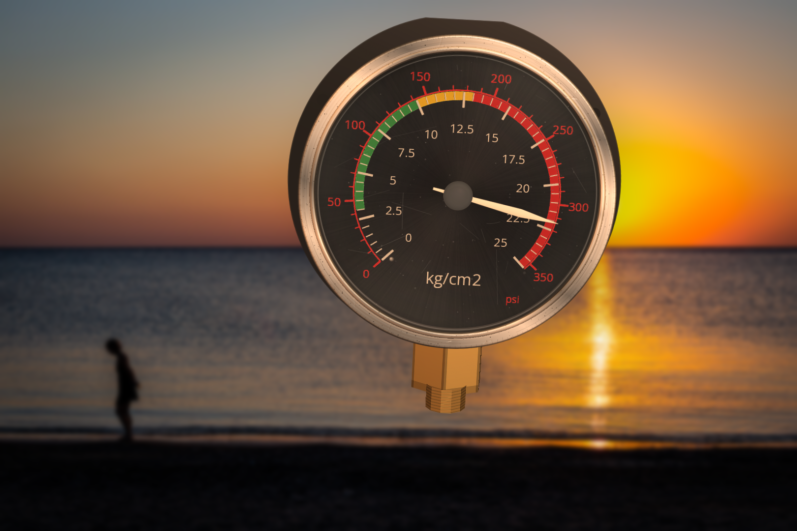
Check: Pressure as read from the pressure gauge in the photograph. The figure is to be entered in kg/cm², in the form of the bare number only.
22
